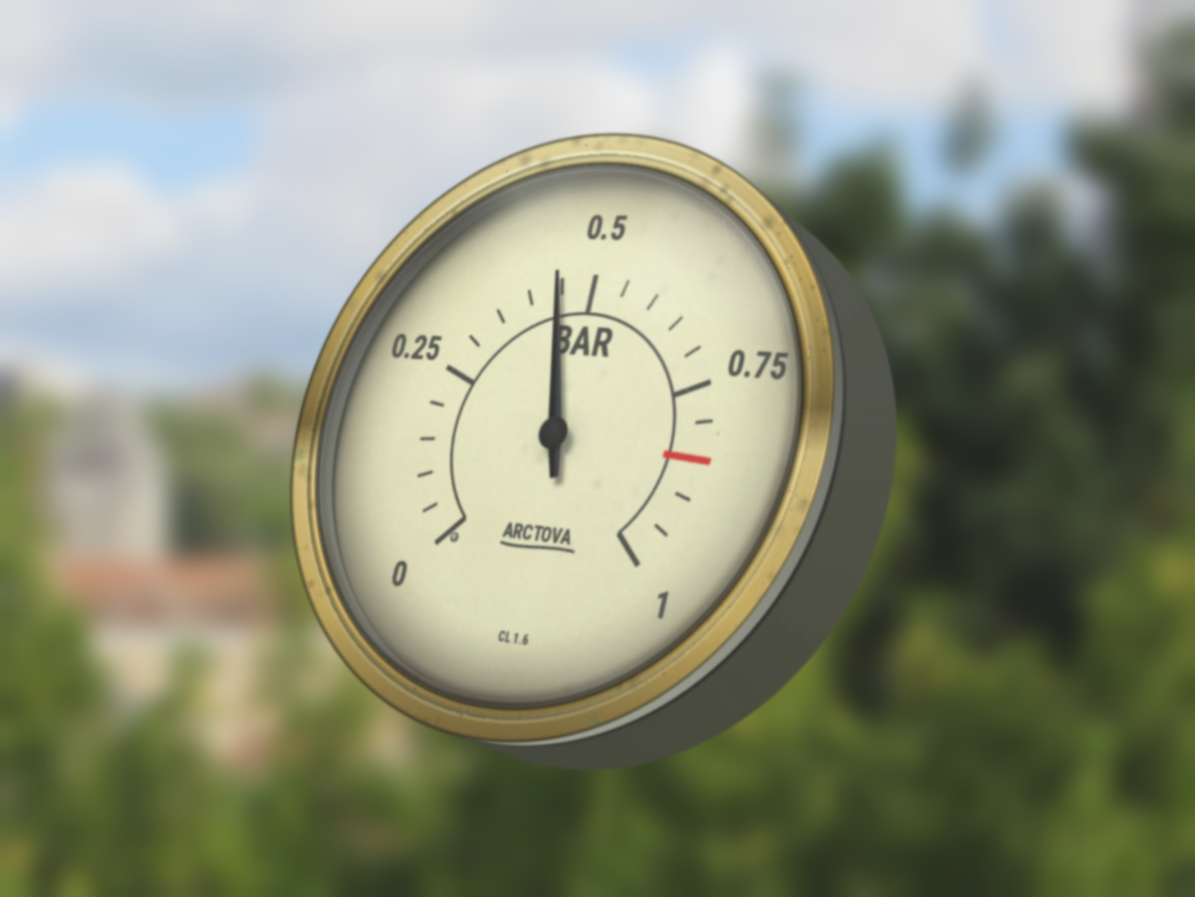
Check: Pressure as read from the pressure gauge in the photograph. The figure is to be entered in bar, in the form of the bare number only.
0.45
